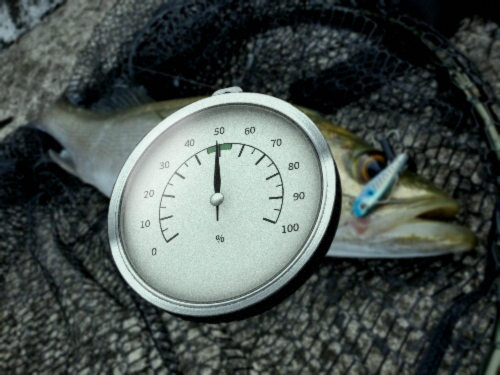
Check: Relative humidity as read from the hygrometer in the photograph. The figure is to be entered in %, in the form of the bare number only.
50
